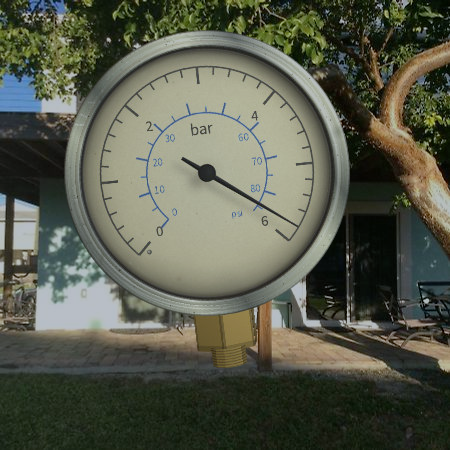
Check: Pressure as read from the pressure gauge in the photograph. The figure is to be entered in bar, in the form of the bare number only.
5.8
